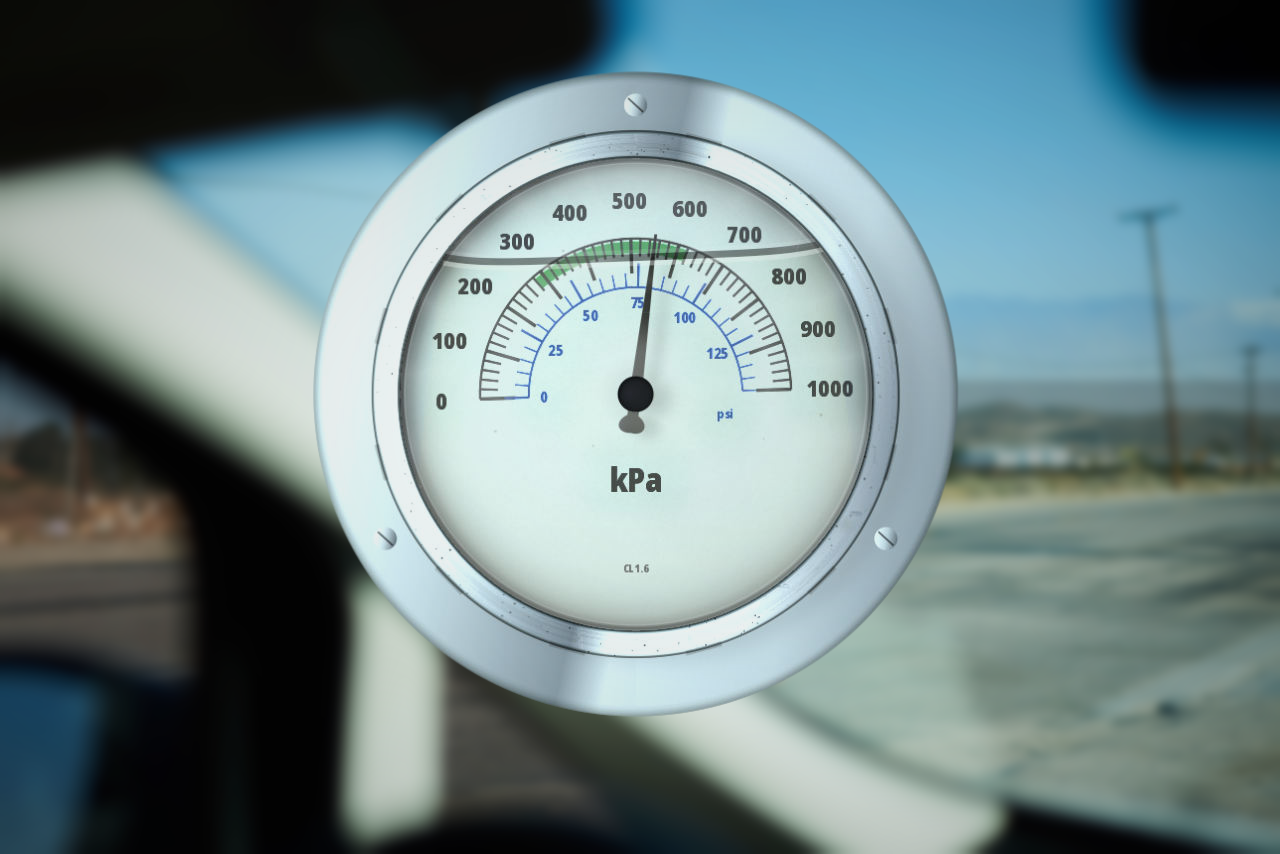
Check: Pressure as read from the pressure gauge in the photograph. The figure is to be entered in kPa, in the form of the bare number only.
550
